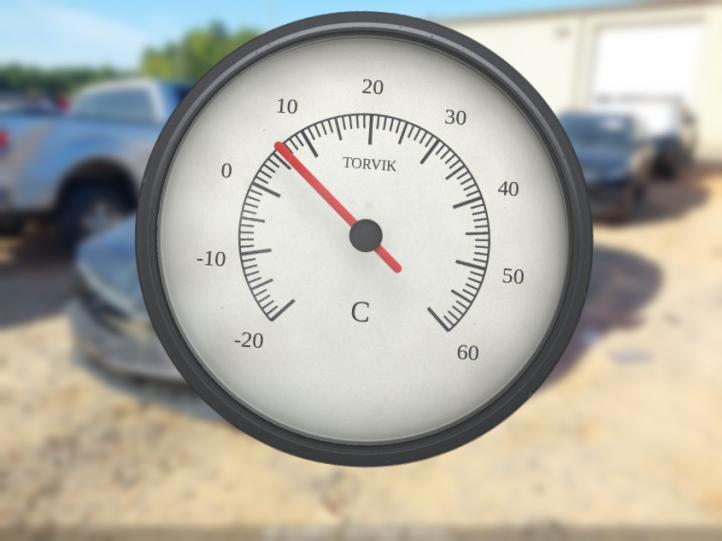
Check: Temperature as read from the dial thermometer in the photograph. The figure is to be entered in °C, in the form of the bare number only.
6
